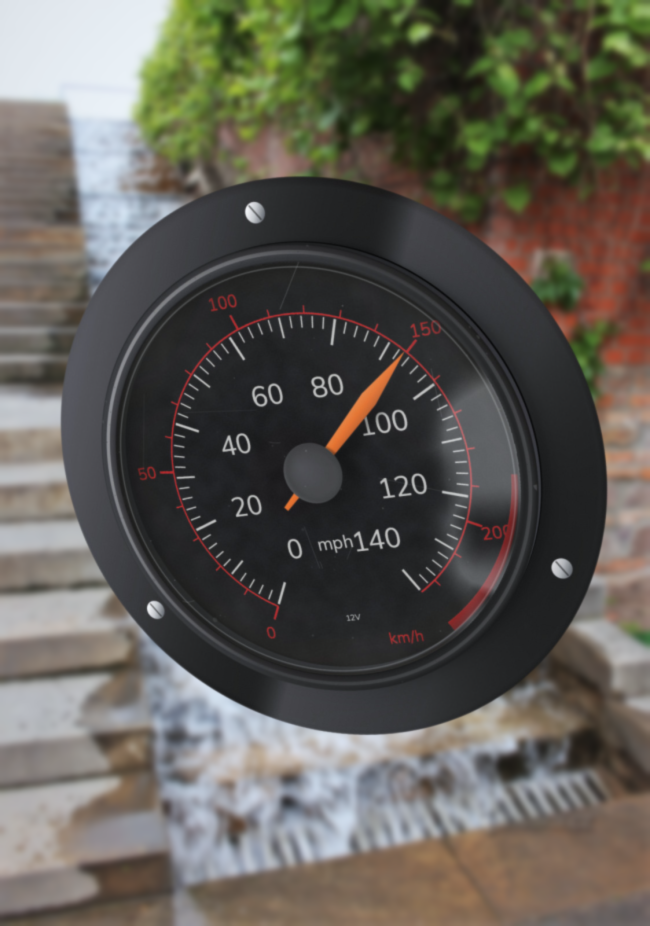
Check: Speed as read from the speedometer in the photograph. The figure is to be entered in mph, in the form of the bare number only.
93
